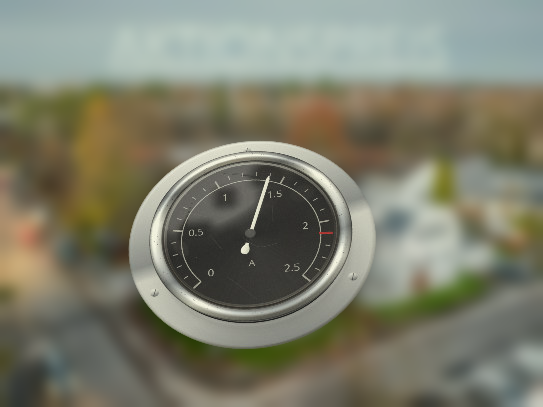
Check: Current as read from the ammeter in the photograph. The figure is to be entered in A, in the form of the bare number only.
1.4
